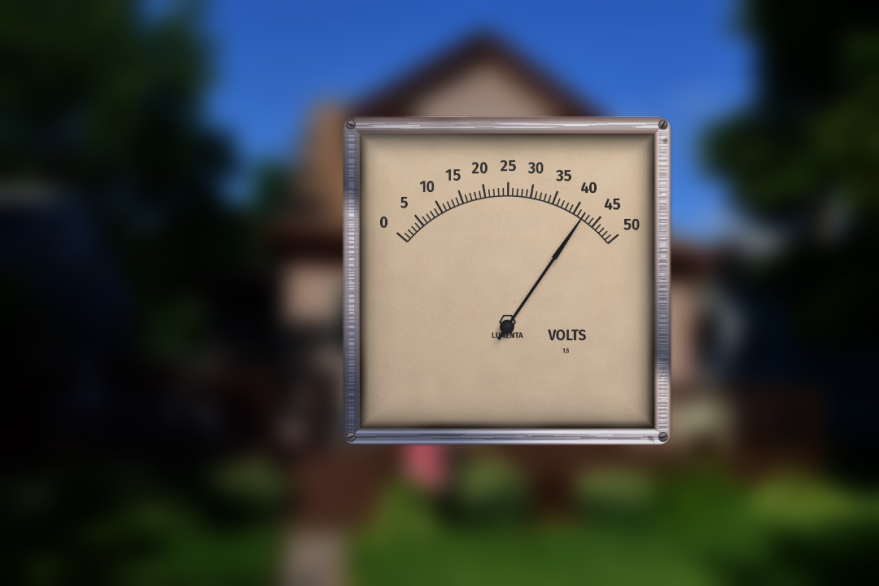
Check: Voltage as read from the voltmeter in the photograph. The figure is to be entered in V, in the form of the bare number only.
42
